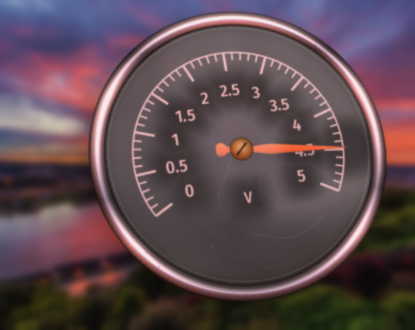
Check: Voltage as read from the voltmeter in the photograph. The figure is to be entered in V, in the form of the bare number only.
4.5
